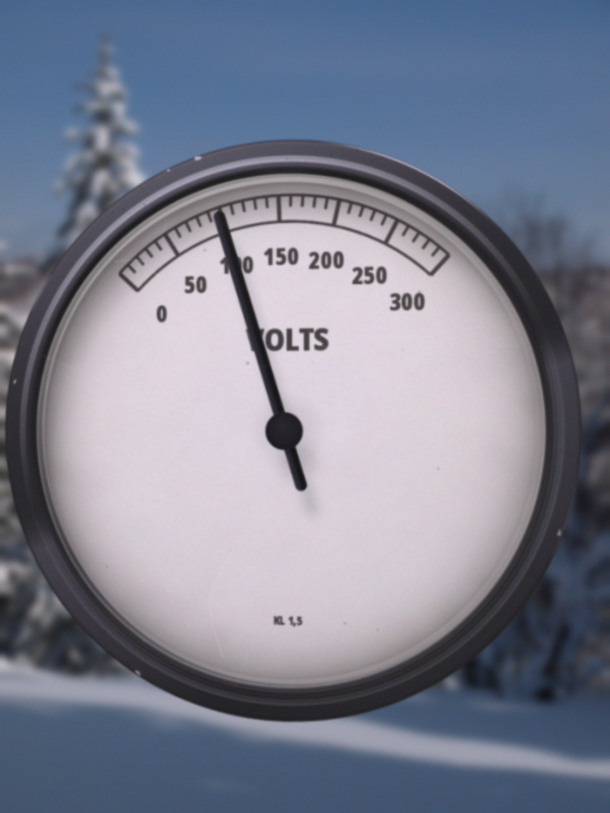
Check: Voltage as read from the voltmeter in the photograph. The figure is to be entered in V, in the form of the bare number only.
100
